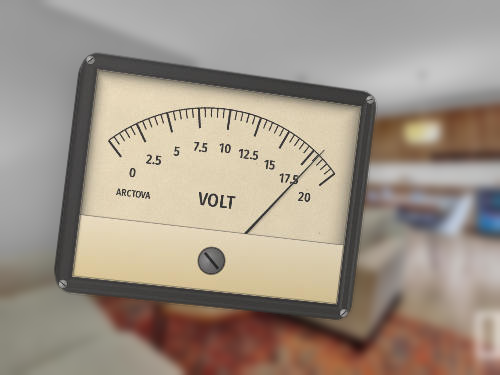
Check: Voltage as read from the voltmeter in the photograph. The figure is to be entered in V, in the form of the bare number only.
18
